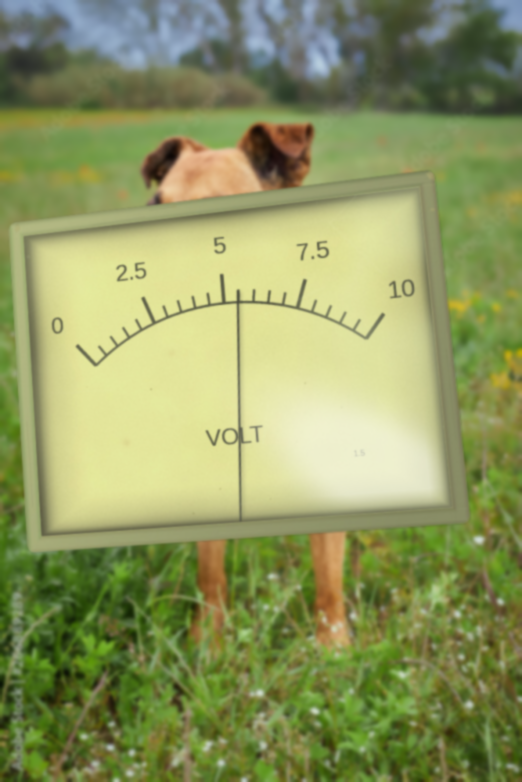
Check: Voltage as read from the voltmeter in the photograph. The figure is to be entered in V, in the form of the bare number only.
5.5
